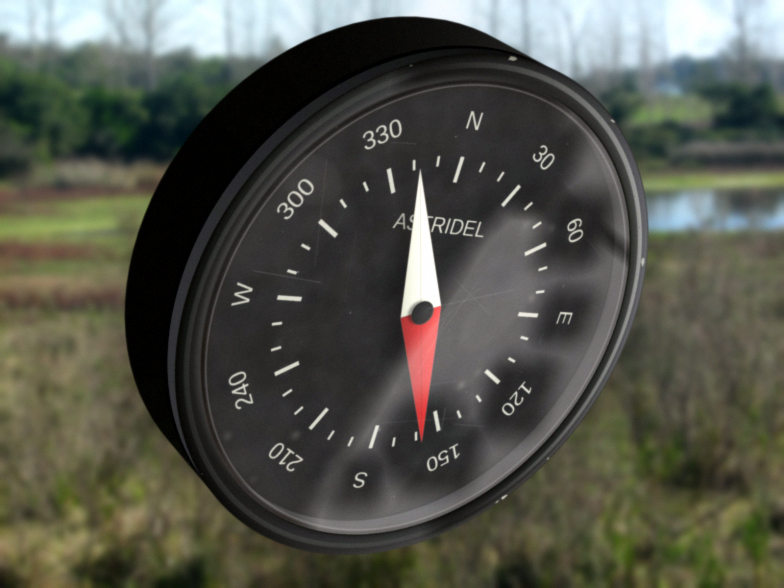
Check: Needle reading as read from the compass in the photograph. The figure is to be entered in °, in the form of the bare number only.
160
